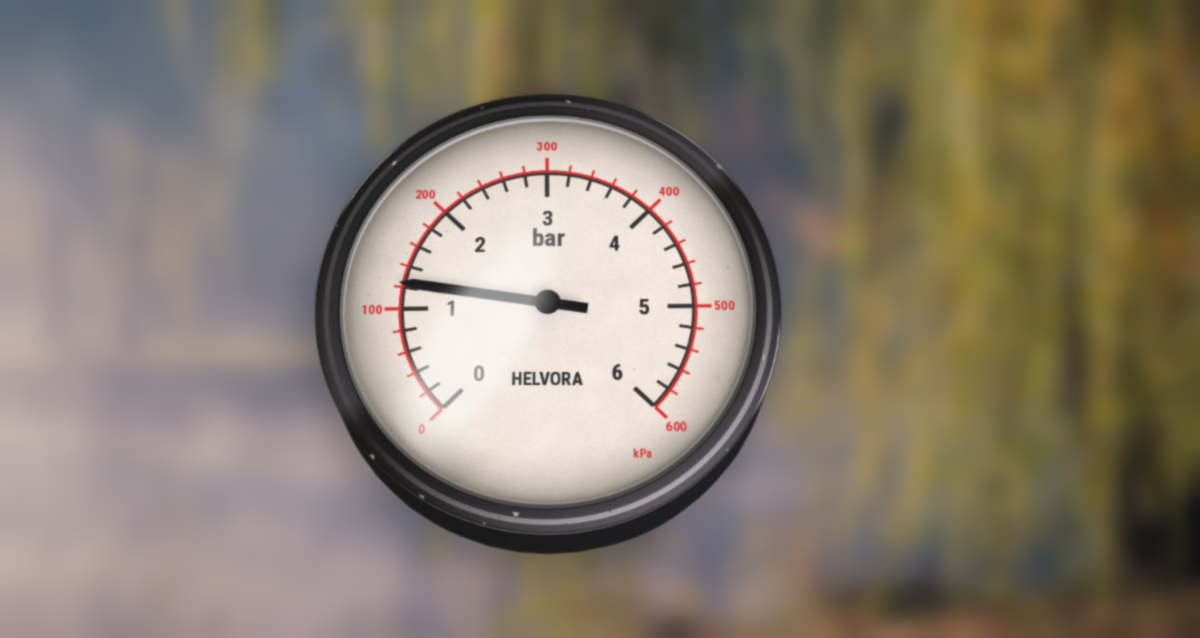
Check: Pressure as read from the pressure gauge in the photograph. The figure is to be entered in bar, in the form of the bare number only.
1.2
